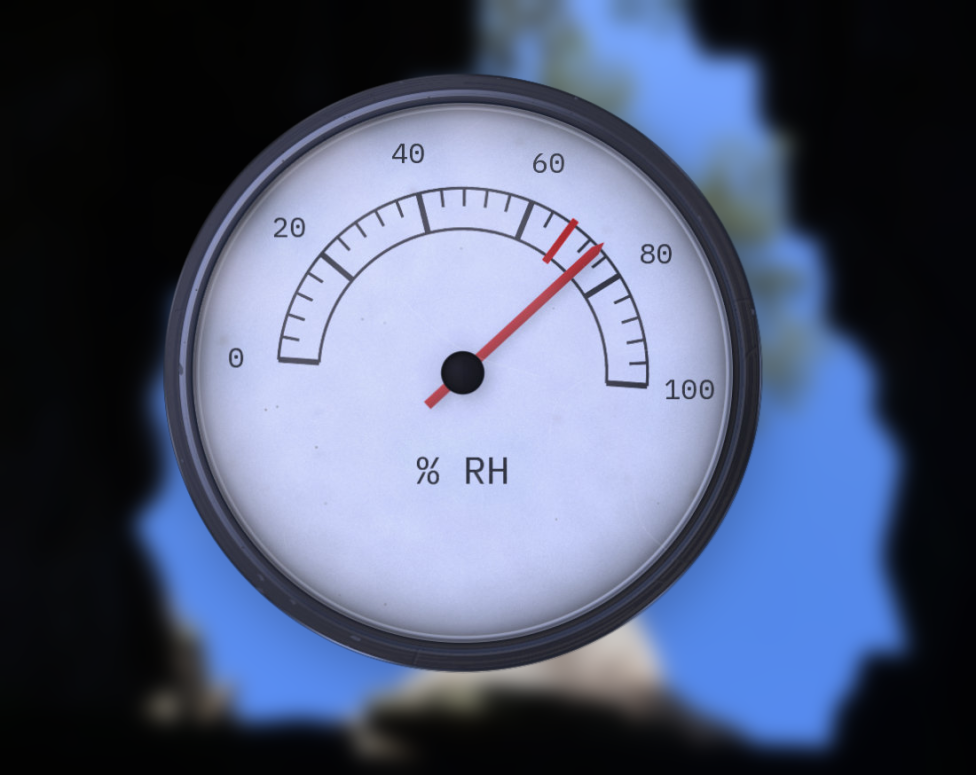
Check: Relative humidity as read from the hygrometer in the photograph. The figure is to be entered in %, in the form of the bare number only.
74
